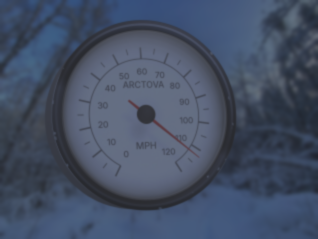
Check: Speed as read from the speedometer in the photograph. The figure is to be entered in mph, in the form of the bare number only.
112.5
